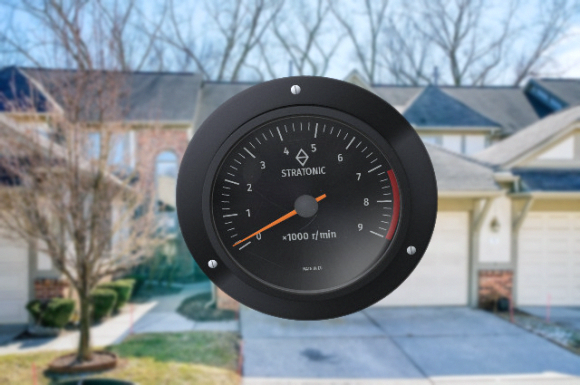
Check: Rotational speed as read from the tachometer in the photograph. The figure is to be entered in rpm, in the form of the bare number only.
200
